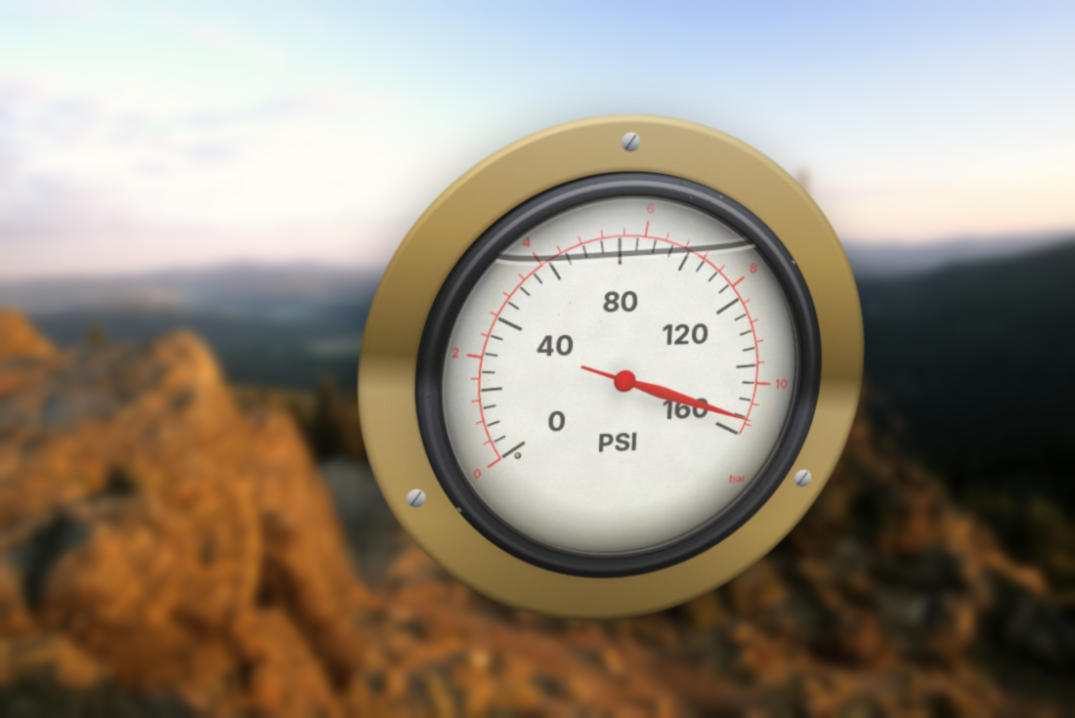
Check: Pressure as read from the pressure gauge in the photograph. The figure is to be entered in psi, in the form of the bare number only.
155
